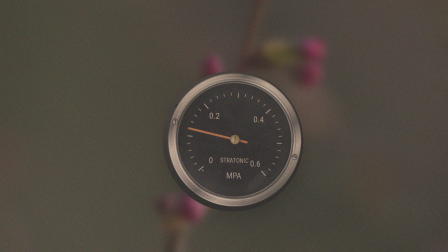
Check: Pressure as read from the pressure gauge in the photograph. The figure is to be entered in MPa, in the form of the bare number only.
0.12
